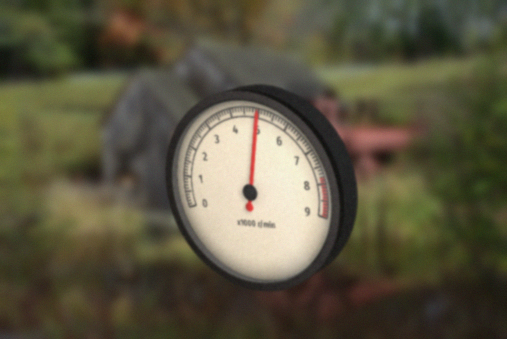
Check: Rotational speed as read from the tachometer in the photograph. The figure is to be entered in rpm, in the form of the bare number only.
5000
